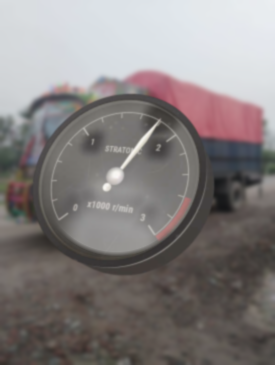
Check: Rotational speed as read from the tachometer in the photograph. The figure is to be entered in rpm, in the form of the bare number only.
1800
